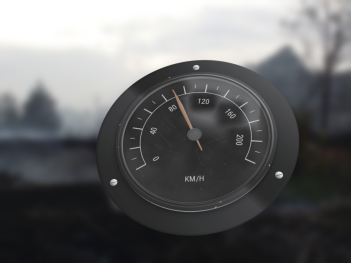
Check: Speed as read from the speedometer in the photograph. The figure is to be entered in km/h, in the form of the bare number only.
90
